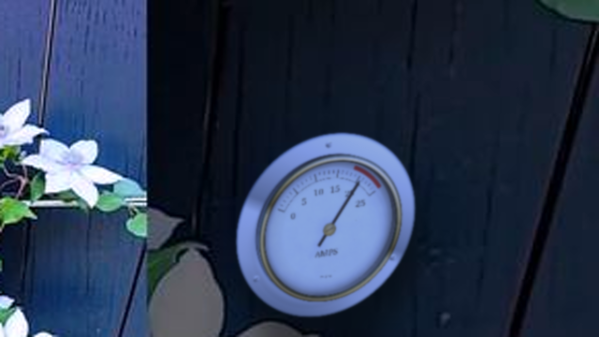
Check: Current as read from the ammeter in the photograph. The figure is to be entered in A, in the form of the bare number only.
20
